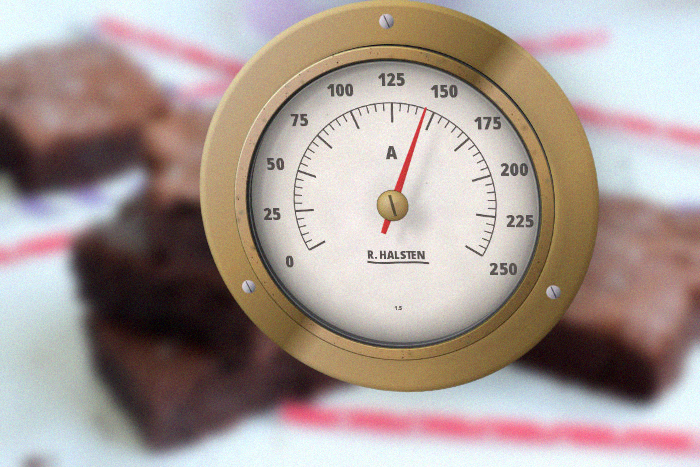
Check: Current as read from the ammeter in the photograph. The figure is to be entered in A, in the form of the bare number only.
145
